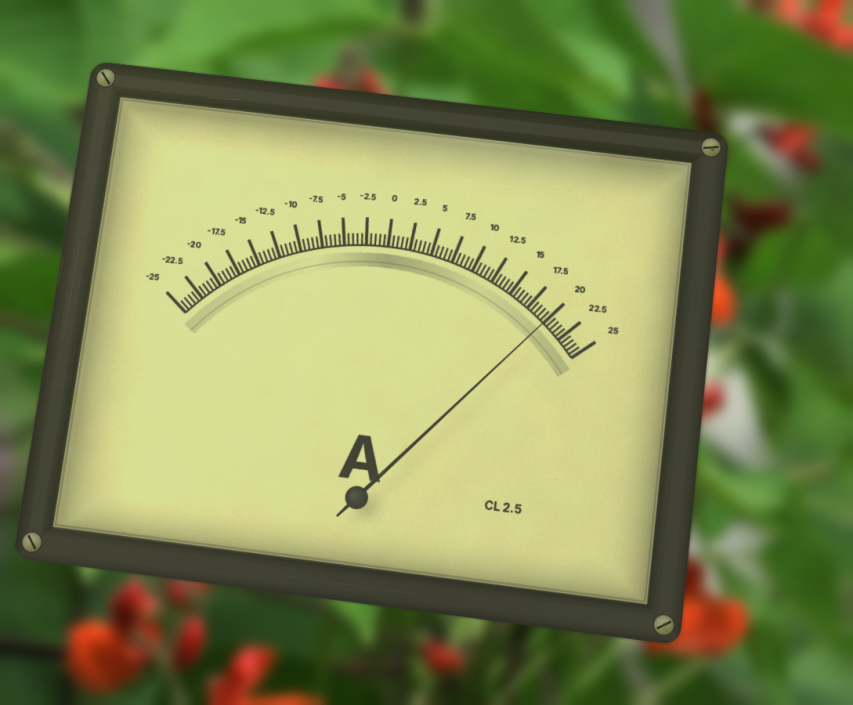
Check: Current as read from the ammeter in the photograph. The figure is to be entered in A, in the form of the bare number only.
20
